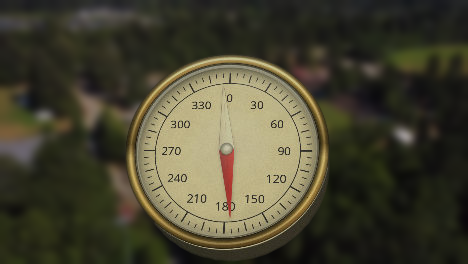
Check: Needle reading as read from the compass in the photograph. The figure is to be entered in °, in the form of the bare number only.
175
